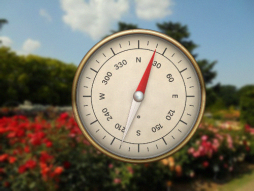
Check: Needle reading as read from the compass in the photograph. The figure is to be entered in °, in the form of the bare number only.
20
